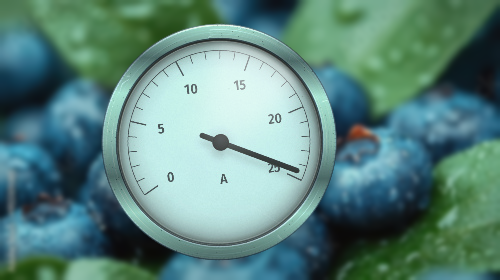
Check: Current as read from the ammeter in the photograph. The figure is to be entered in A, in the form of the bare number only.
24.5
